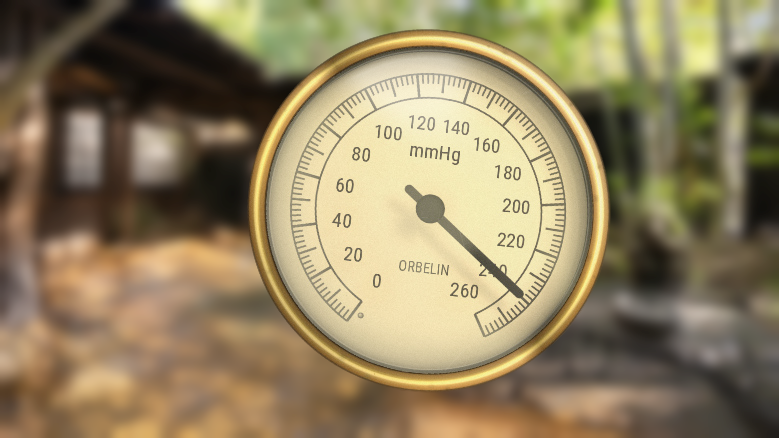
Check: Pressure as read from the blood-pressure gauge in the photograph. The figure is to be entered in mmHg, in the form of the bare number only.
240
